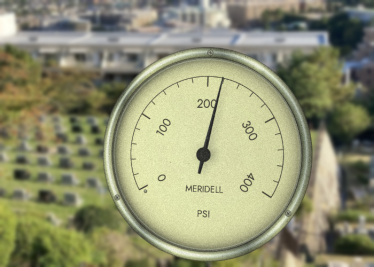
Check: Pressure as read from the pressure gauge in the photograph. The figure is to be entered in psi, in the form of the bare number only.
220
